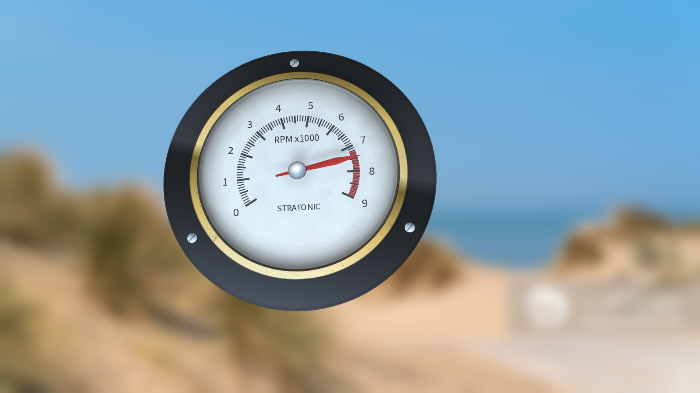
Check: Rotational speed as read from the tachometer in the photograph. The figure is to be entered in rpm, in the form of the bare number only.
7500
